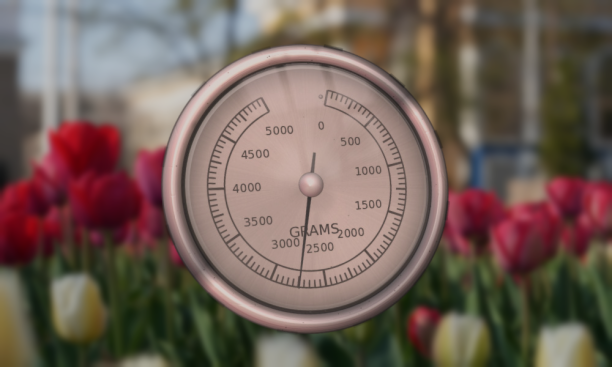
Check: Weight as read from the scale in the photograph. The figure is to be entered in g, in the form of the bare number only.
2750
